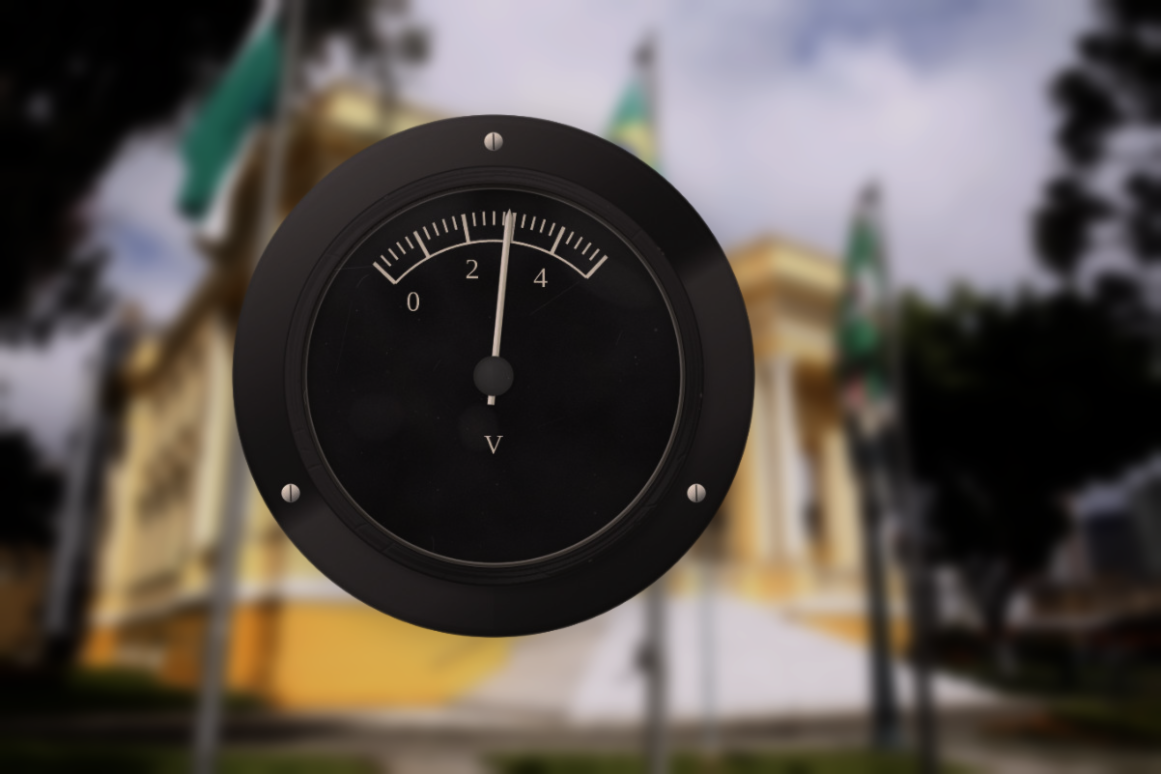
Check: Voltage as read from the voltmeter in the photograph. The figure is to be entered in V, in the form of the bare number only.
2.9
